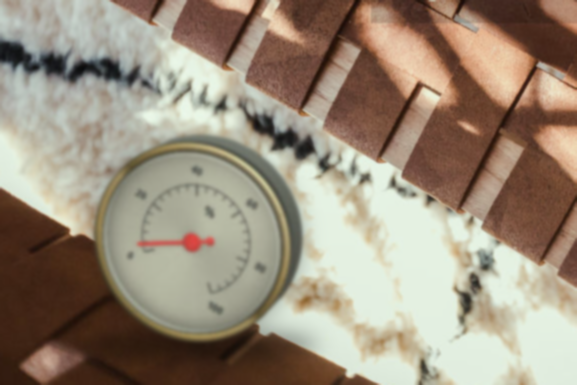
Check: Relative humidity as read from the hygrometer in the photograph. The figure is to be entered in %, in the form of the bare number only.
4
